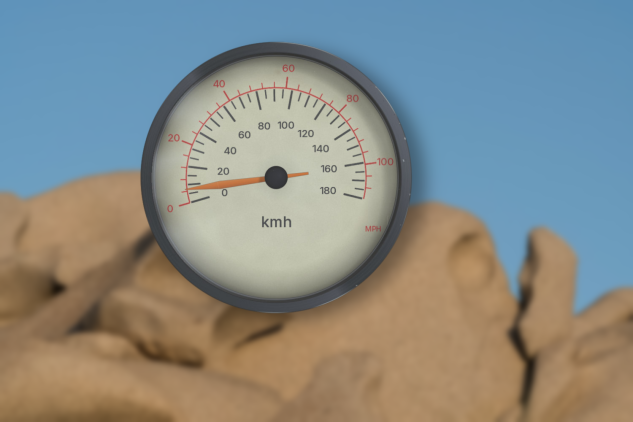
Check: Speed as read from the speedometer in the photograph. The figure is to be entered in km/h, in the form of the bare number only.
7.5
